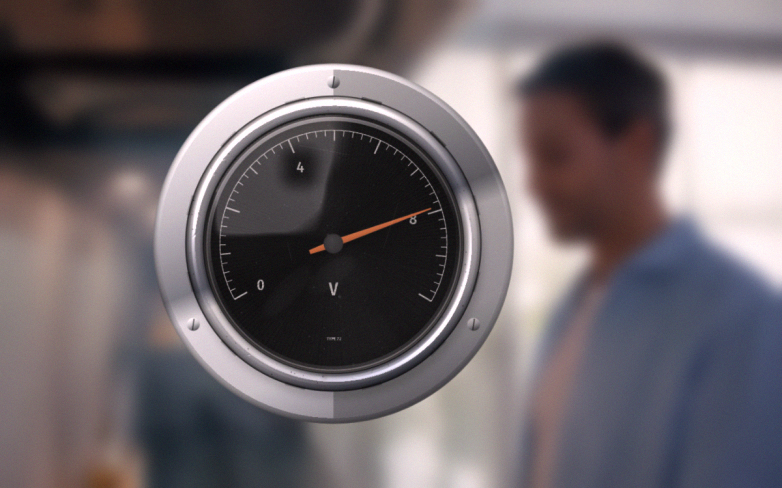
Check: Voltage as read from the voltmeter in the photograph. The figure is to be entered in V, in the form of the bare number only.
7.9
